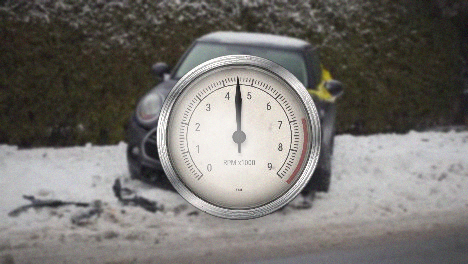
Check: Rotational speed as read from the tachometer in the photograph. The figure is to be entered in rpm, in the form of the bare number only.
4500
